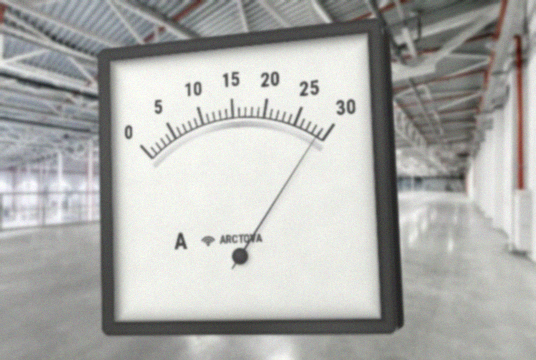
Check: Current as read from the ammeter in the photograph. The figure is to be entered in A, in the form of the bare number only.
29
